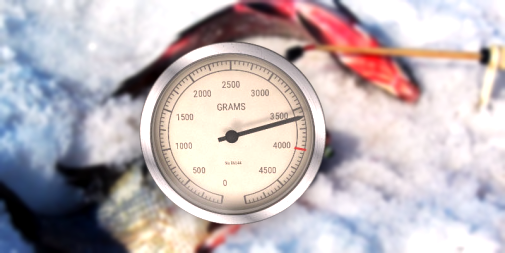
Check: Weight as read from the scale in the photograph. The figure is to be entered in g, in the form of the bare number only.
3600
